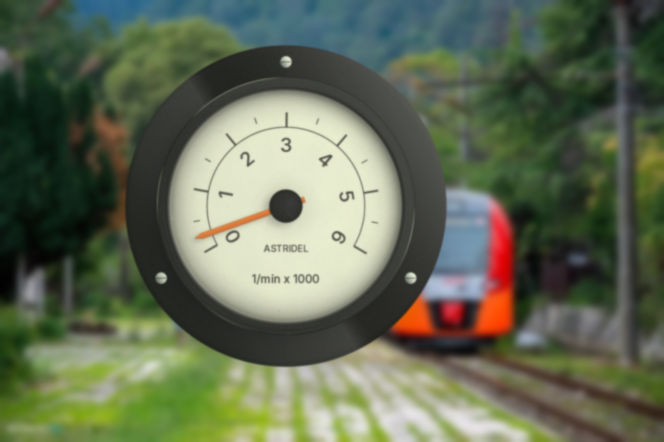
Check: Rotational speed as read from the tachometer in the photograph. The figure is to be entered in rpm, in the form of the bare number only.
250
